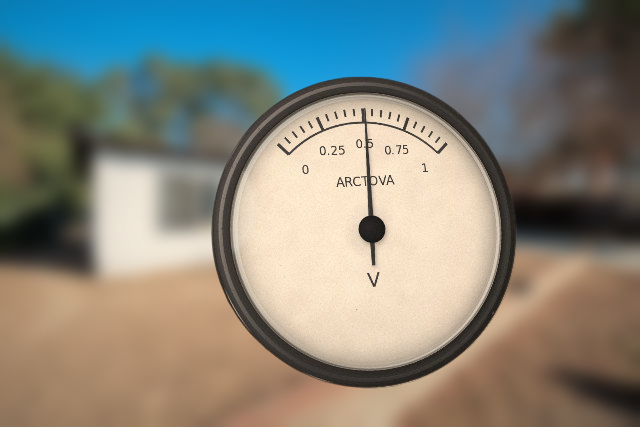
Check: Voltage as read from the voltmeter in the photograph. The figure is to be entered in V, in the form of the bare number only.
0.5
